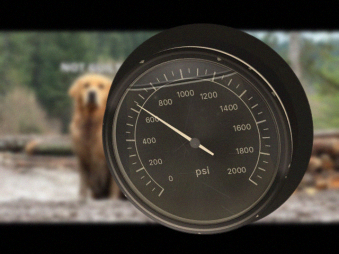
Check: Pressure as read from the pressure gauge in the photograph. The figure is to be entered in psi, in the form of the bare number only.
650
